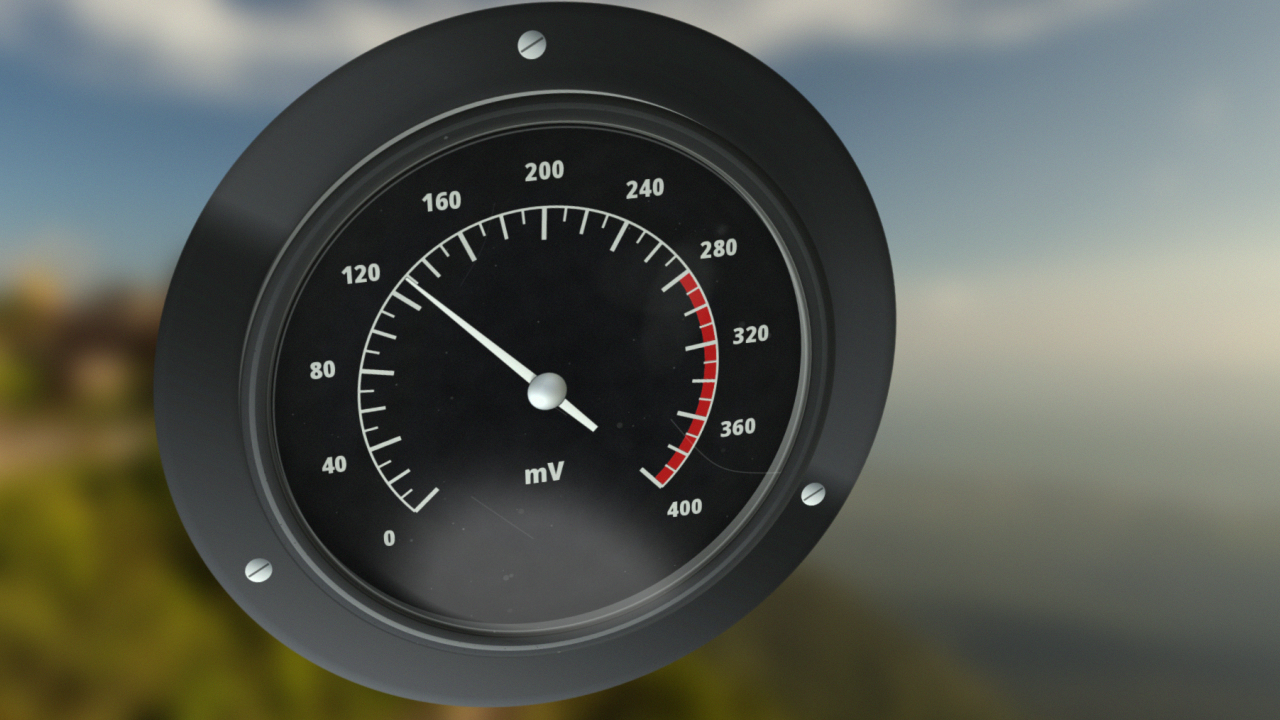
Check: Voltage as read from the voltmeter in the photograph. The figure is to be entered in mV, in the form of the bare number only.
130
